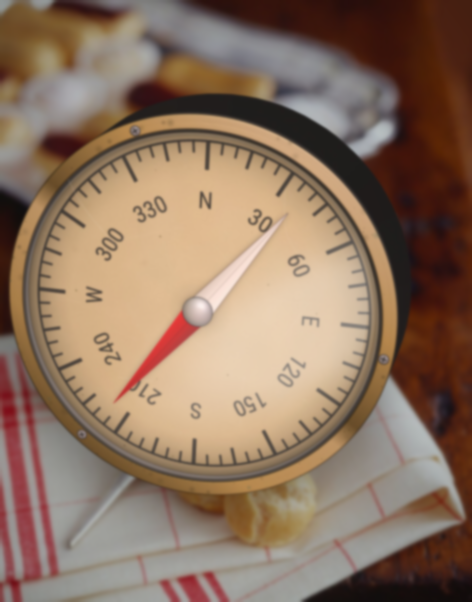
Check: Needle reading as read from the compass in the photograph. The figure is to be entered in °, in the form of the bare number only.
217.5
